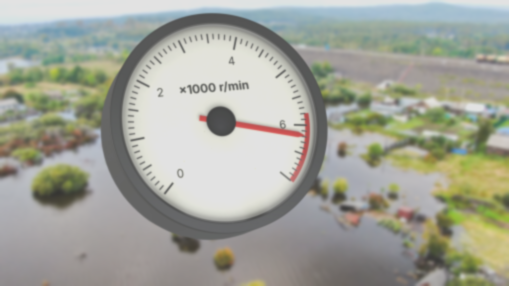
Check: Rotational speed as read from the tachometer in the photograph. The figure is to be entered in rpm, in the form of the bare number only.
6200
